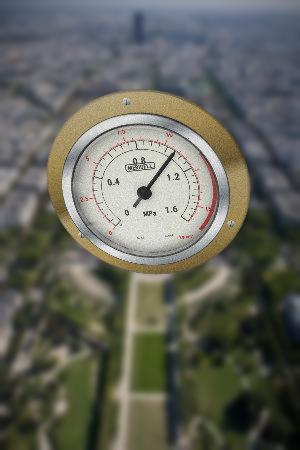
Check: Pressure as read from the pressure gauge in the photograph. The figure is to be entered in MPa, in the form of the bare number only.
1.05
